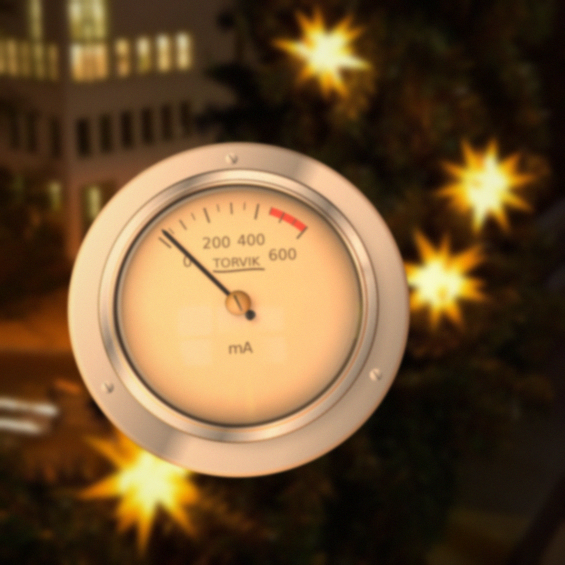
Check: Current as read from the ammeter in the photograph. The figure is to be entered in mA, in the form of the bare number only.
25
